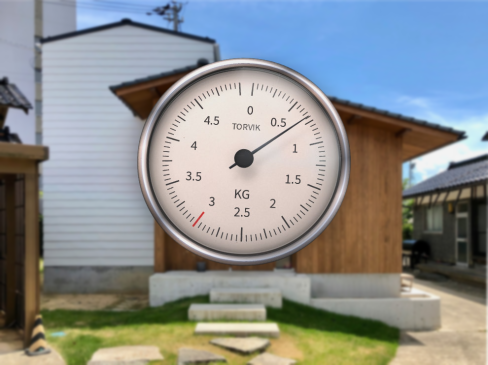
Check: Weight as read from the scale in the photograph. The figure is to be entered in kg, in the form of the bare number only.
0.7
